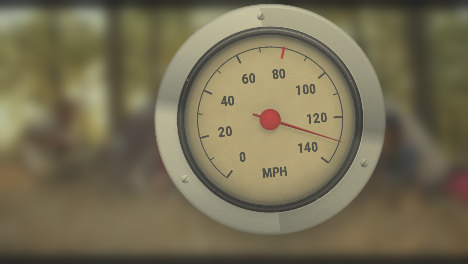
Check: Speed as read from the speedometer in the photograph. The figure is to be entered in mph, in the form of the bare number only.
130
